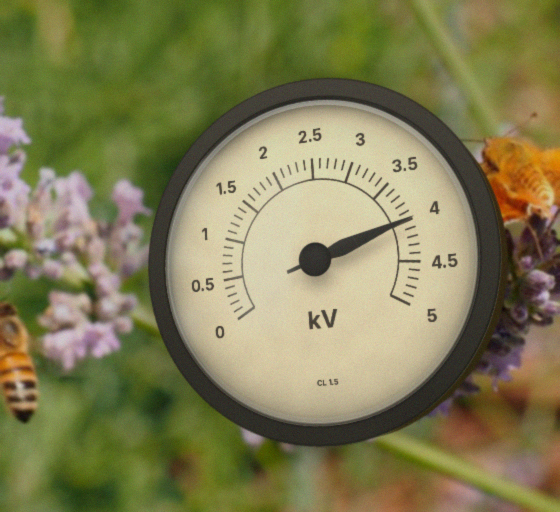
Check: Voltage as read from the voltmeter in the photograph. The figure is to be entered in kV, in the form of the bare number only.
4
